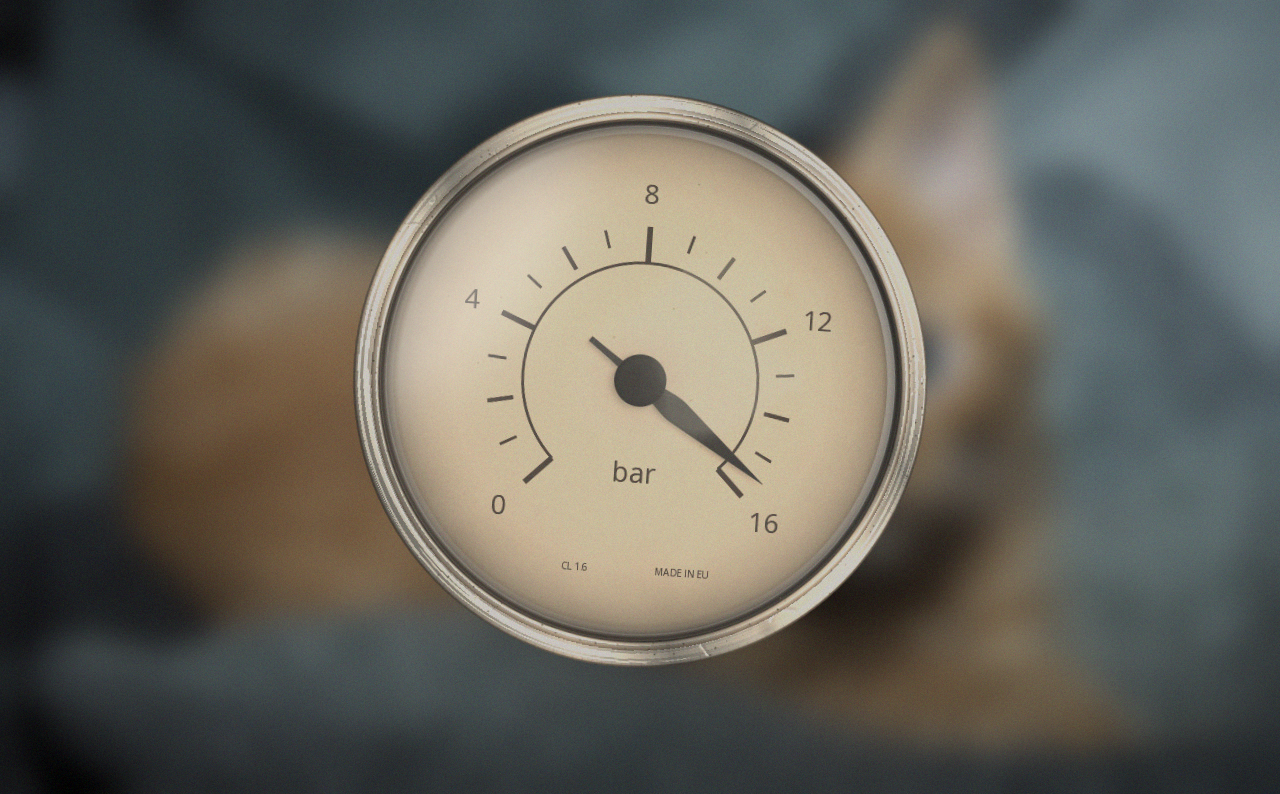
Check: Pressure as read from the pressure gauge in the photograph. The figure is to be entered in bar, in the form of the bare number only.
15.5
